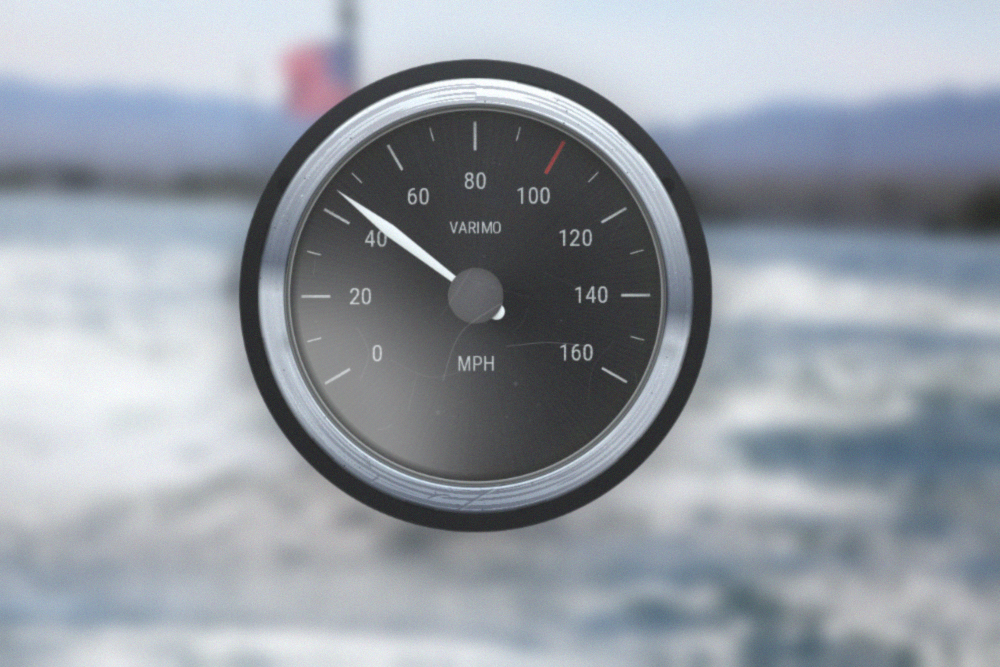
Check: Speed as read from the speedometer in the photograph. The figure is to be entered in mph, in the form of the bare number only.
45
